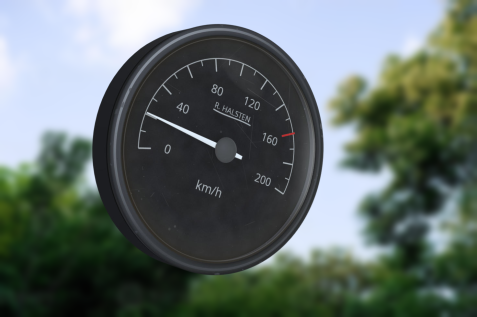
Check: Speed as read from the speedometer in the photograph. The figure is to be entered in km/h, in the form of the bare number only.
20
